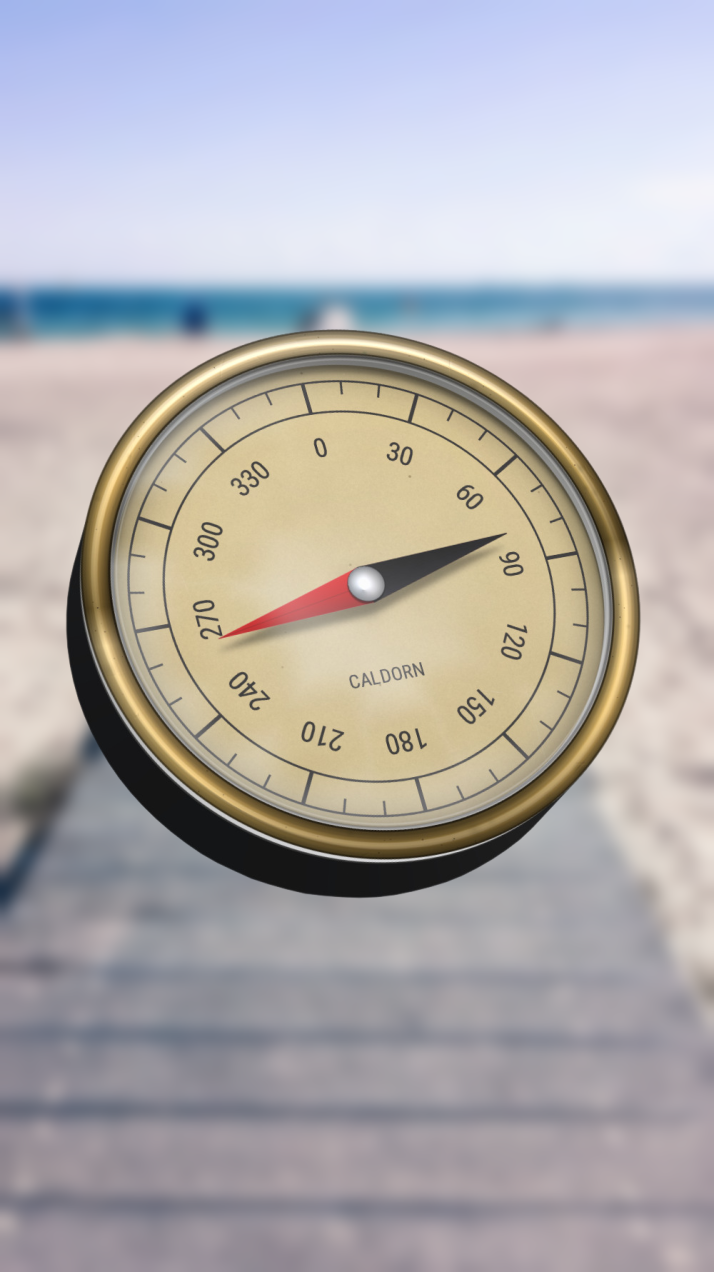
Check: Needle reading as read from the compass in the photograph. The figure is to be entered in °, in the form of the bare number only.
260
